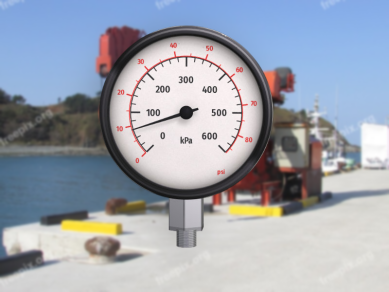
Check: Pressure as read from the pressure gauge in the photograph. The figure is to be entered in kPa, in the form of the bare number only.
60
